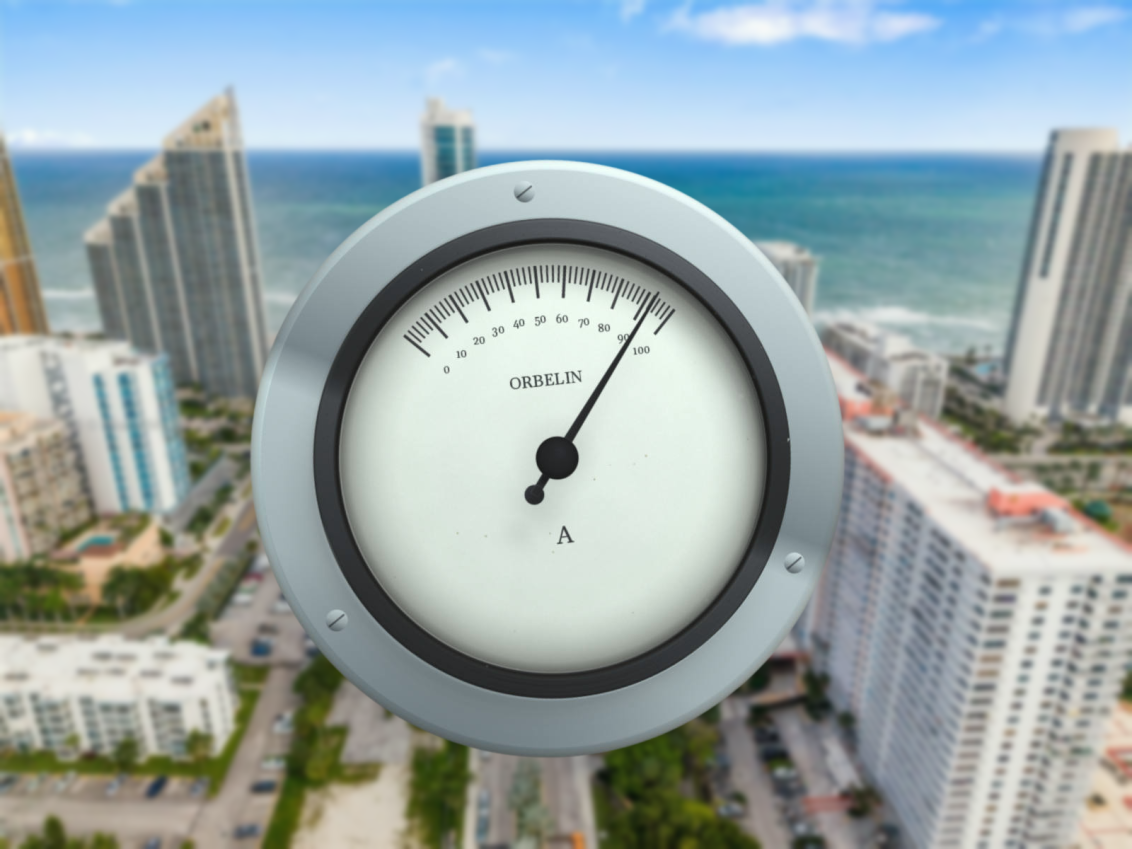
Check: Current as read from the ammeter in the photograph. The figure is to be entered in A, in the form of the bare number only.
92
